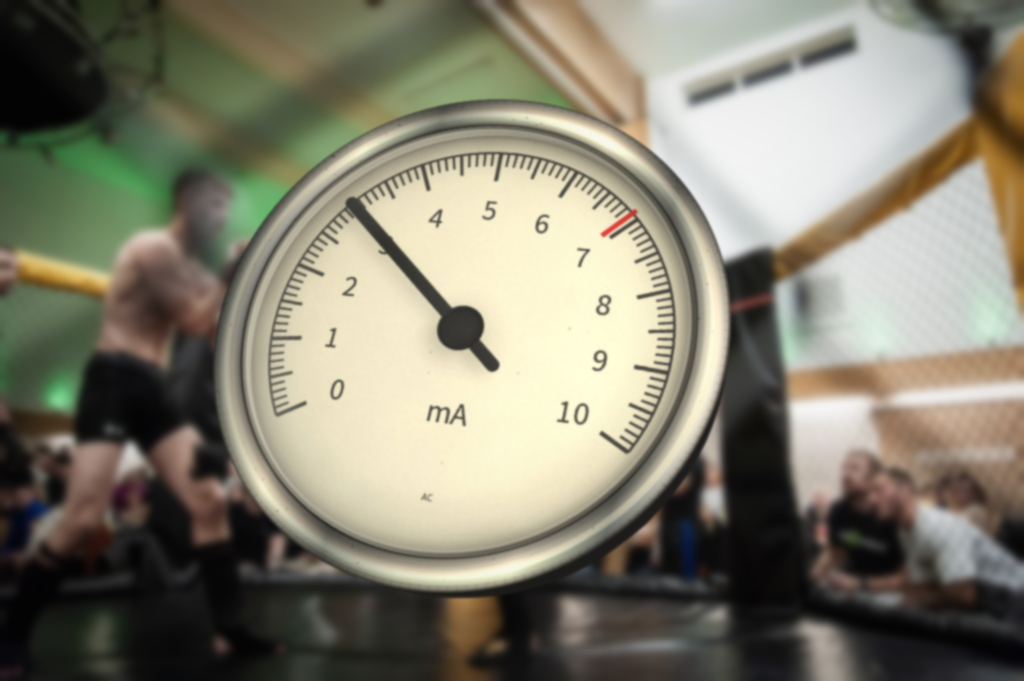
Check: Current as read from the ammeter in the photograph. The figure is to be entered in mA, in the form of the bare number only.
3
